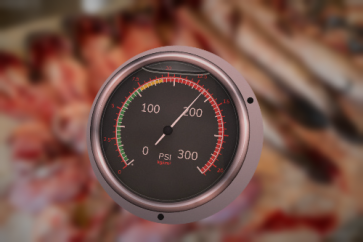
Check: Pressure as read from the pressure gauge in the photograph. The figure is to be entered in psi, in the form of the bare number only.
190
